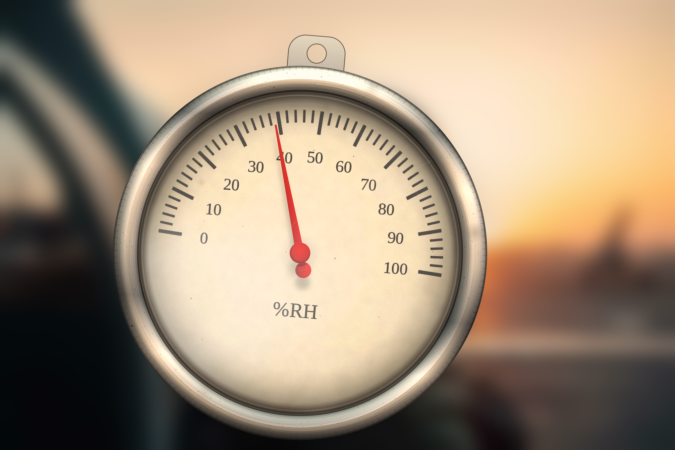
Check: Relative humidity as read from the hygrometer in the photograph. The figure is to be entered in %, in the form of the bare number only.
39
